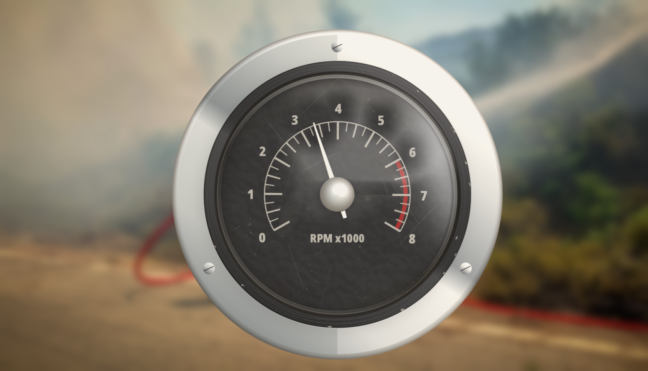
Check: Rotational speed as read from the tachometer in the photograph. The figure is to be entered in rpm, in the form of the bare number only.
3375
